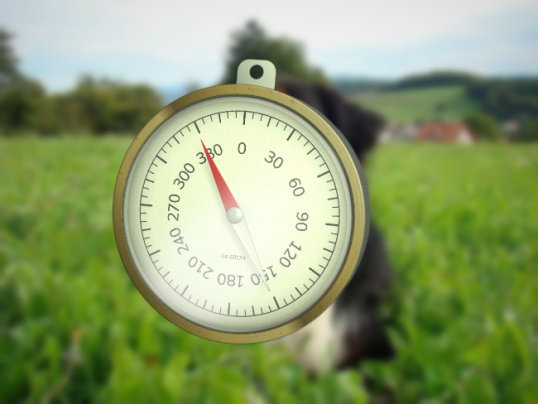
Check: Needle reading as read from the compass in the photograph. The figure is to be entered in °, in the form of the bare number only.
330
